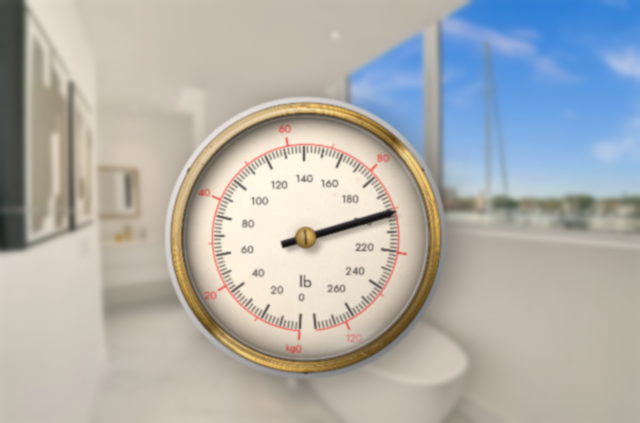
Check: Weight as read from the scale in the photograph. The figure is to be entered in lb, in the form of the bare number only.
200
